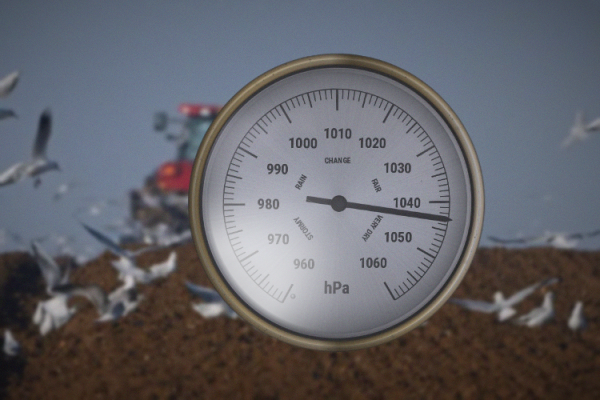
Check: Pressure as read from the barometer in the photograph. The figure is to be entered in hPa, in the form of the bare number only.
1043
